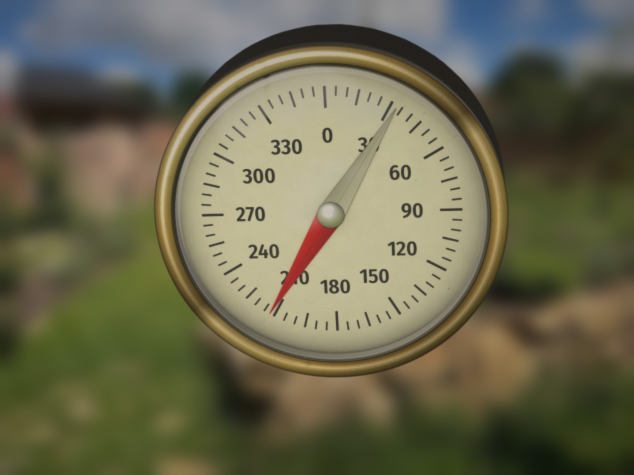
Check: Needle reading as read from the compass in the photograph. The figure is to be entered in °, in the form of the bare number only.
212.5
